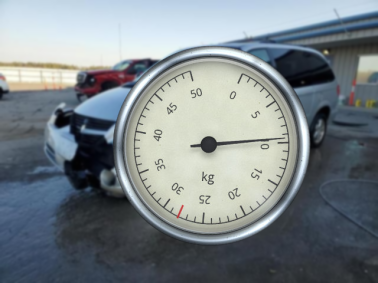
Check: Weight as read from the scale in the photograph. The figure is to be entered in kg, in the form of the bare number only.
9.5
